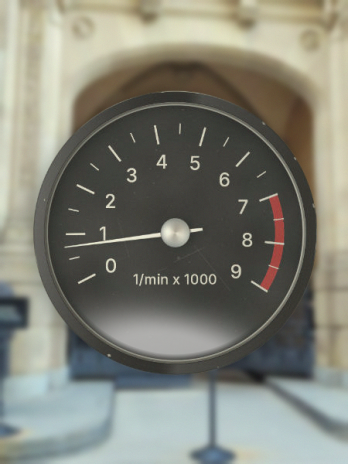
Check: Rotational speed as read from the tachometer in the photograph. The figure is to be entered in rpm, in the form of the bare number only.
750
